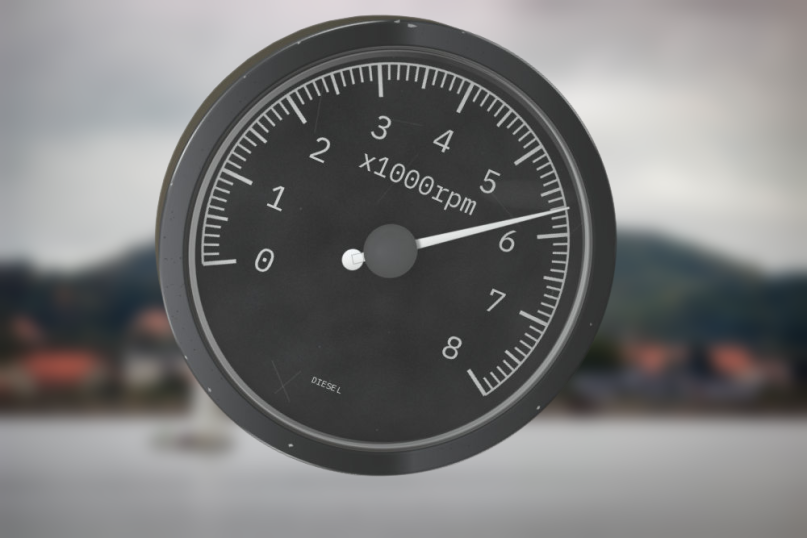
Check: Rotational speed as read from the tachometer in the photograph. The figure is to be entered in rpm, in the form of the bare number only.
5700
